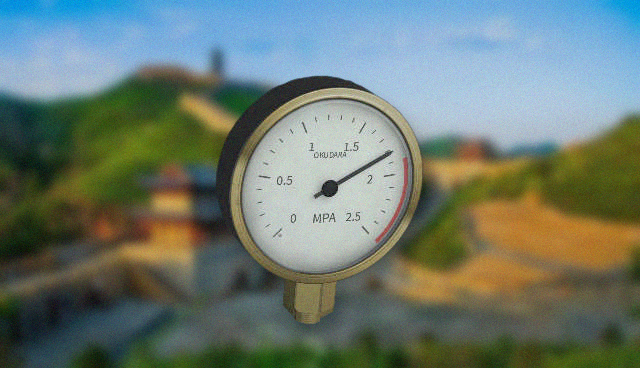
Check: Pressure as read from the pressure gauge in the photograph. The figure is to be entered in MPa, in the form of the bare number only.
1.8
